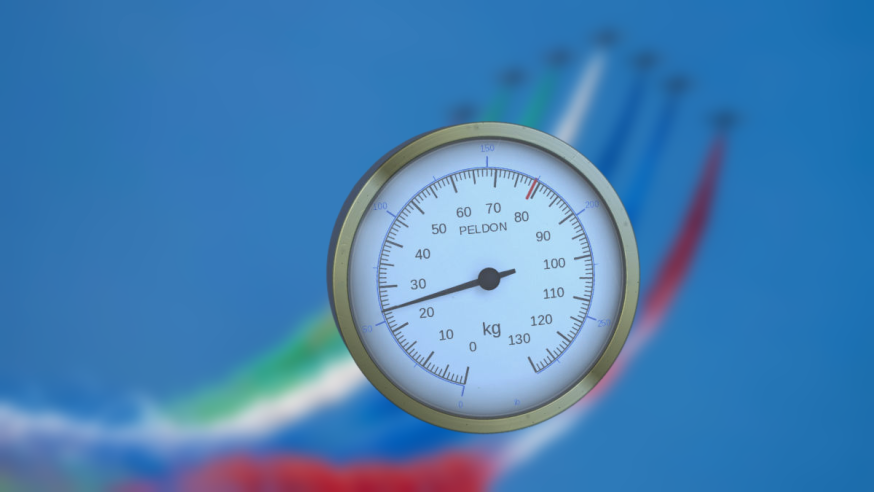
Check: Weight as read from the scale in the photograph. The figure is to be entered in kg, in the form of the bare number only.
25
